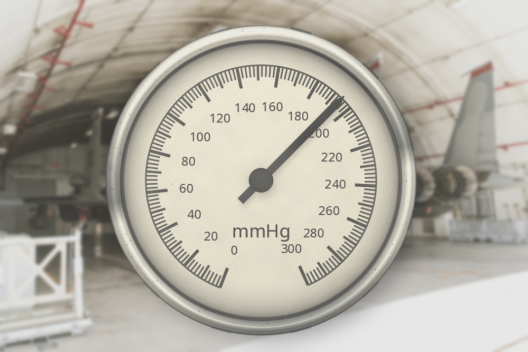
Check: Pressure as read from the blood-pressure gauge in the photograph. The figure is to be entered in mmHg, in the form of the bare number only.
194
